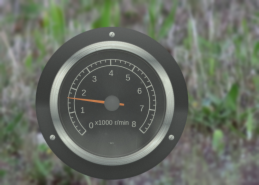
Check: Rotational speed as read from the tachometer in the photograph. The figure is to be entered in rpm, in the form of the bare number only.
1600
